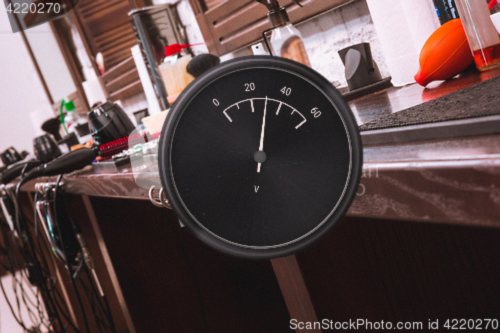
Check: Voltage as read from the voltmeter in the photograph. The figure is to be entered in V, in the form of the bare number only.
30
